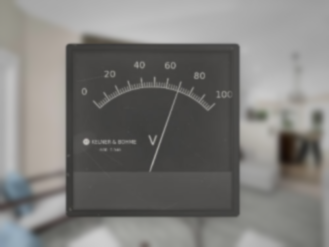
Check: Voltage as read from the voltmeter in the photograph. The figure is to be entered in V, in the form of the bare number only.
70
